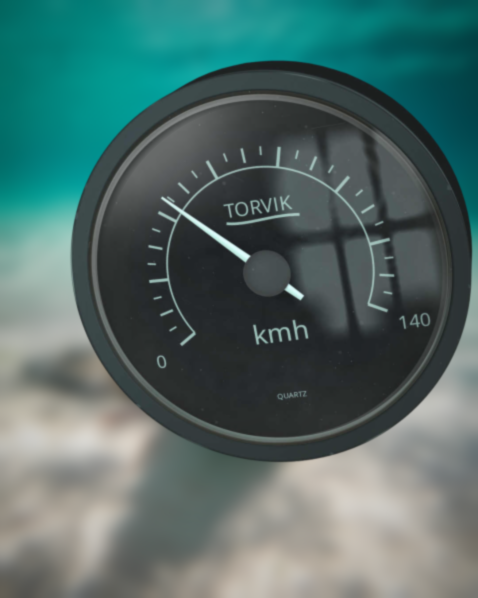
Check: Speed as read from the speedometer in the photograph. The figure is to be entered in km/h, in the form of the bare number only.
45
